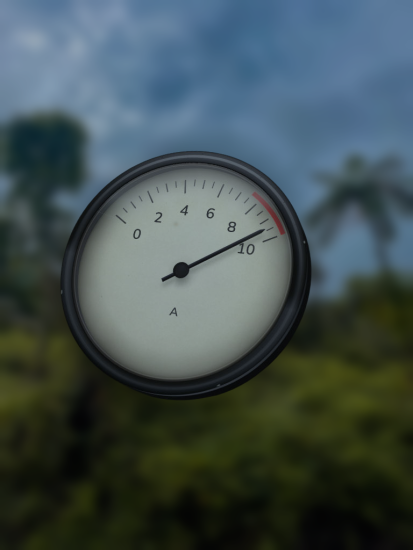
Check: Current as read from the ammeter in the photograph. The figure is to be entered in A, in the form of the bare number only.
9.5
